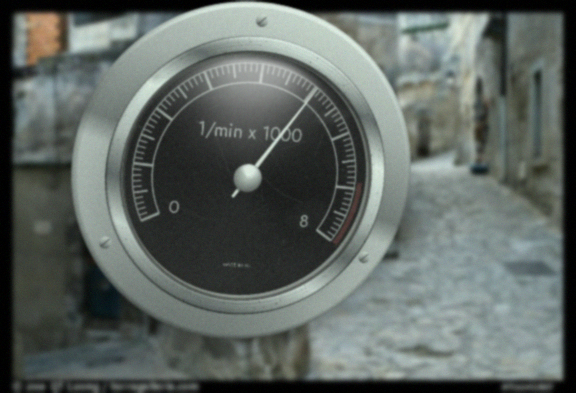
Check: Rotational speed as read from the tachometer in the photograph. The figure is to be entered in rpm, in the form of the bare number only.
5000
